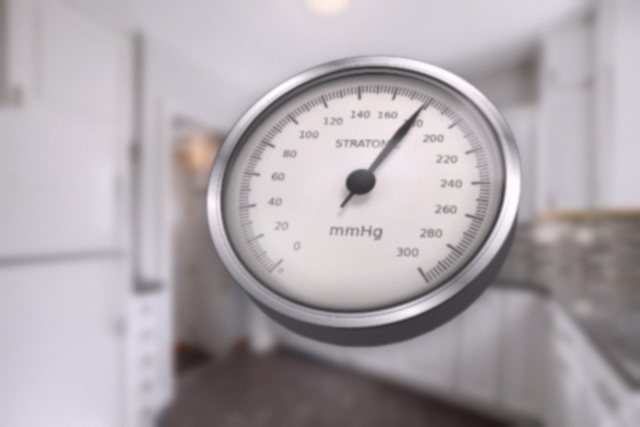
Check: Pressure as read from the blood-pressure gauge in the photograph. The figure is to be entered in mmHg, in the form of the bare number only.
180
